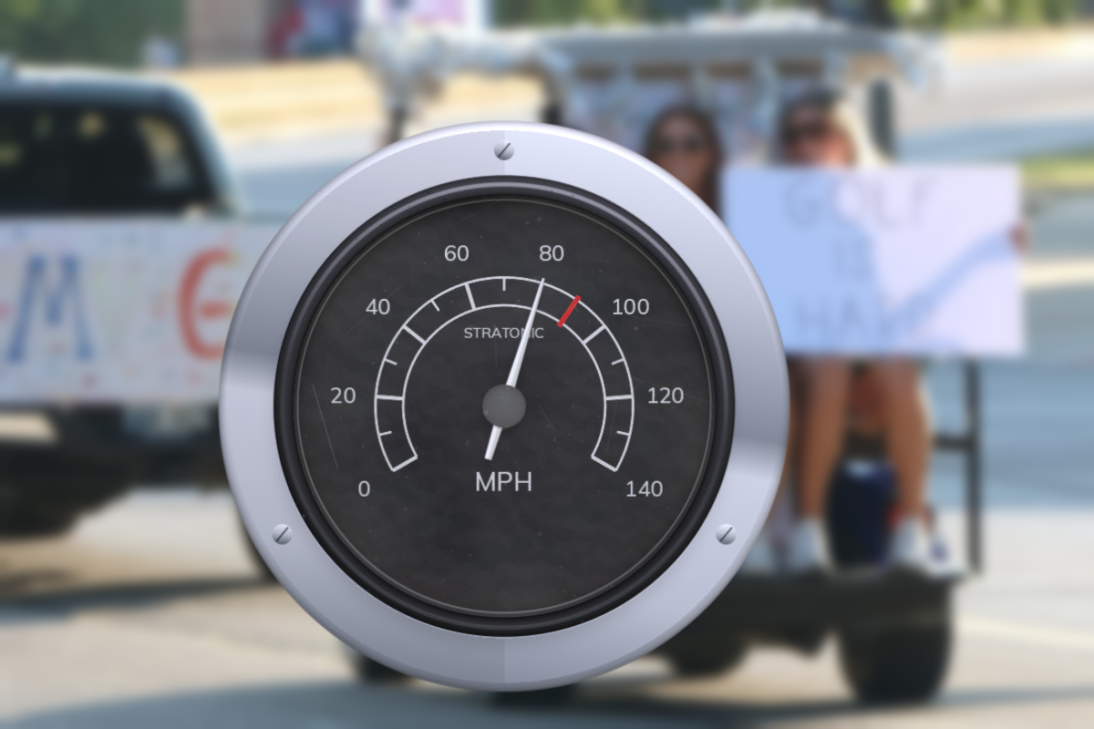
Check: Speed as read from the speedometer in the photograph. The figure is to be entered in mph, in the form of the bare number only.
80
